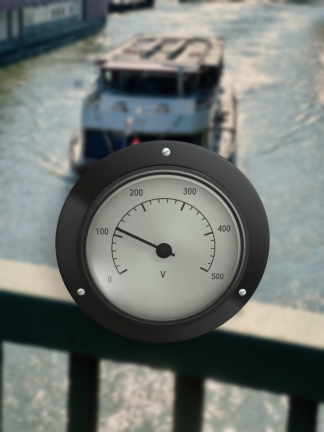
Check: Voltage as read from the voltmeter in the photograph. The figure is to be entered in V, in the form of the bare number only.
120
